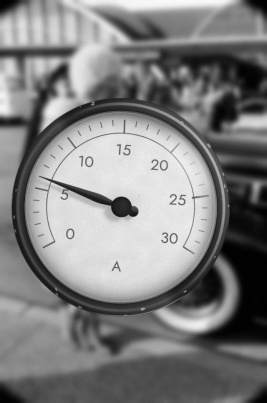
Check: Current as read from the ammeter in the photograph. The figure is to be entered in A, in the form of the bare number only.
6
